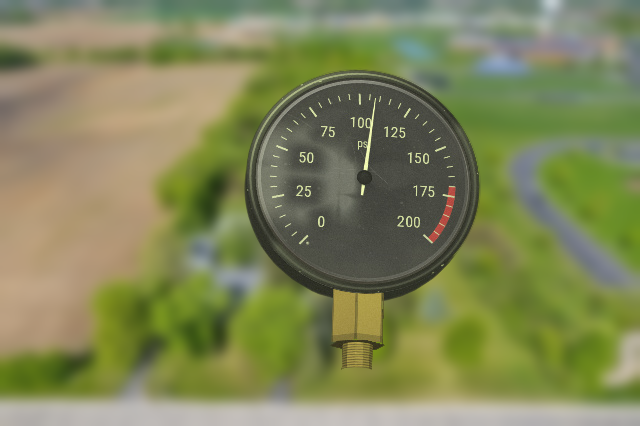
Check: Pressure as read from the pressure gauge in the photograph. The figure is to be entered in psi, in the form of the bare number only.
107.5
